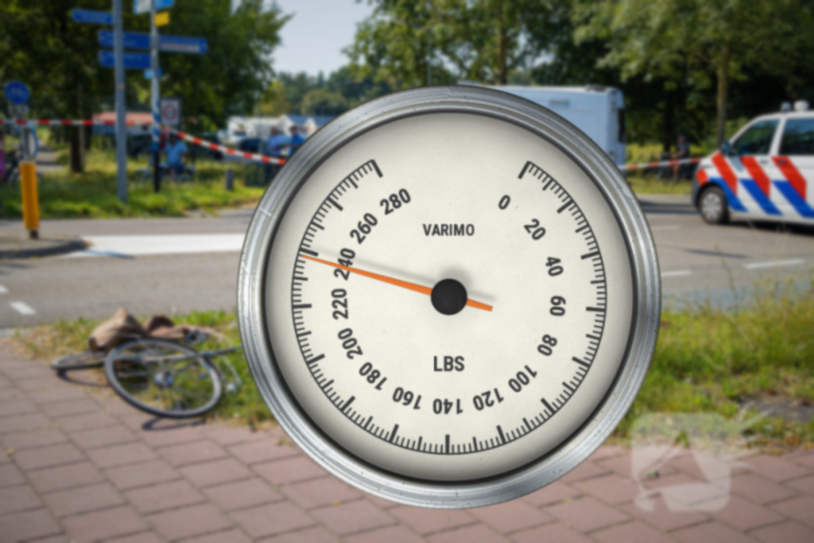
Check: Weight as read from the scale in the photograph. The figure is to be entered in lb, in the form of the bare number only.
238
